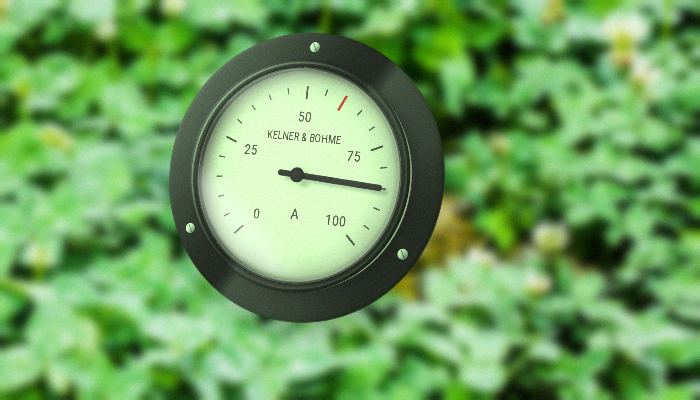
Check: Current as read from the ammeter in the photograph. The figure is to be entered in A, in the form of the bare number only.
85
